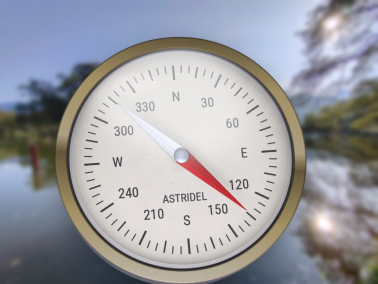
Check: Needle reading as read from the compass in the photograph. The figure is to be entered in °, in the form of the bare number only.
135
